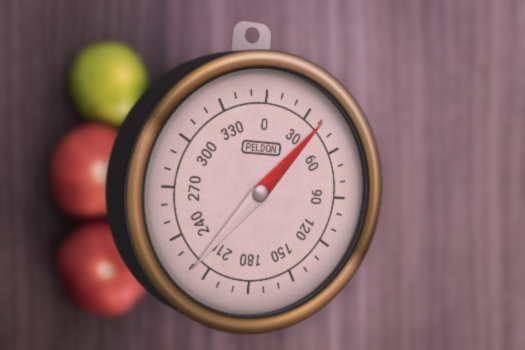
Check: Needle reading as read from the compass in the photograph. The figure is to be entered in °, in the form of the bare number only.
40
